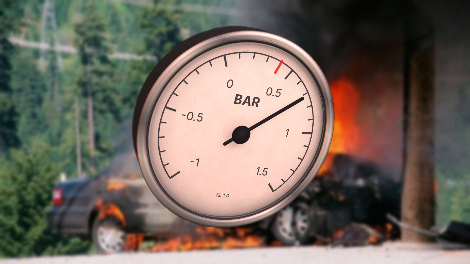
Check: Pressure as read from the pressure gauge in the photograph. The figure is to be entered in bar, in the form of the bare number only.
0.7
